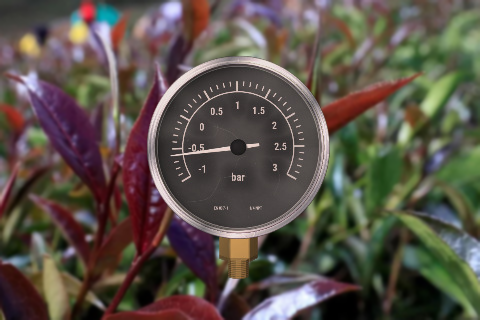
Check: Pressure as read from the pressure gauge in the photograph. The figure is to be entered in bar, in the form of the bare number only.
-0.6
